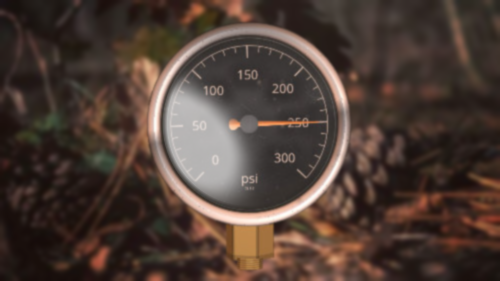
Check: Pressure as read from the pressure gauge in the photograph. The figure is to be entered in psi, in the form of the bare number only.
250
